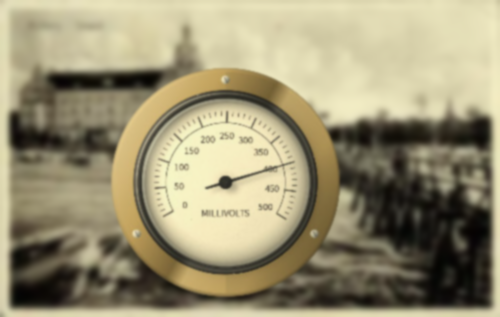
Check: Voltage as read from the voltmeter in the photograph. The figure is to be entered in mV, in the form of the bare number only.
400
